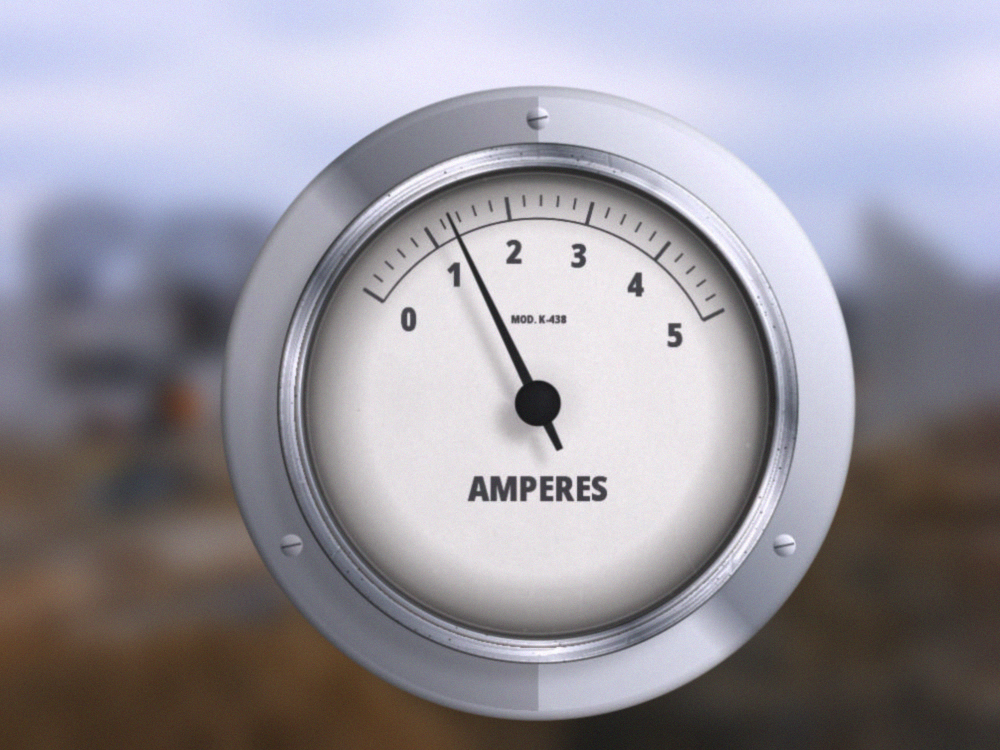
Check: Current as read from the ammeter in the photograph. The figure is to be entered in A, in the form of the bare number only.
1.3
